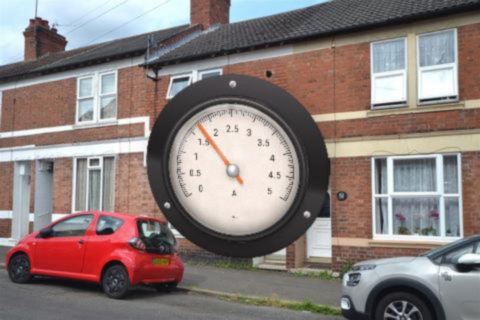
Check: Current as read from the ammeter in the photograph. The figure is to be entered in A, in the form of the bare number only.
1.75
